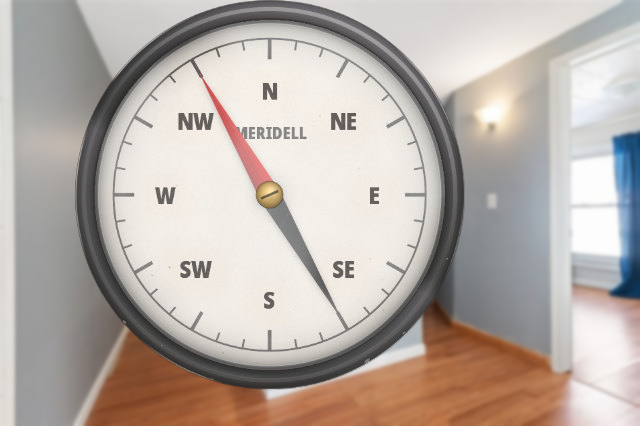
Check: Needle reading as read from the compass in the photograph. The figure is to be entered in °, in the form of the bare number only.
330
